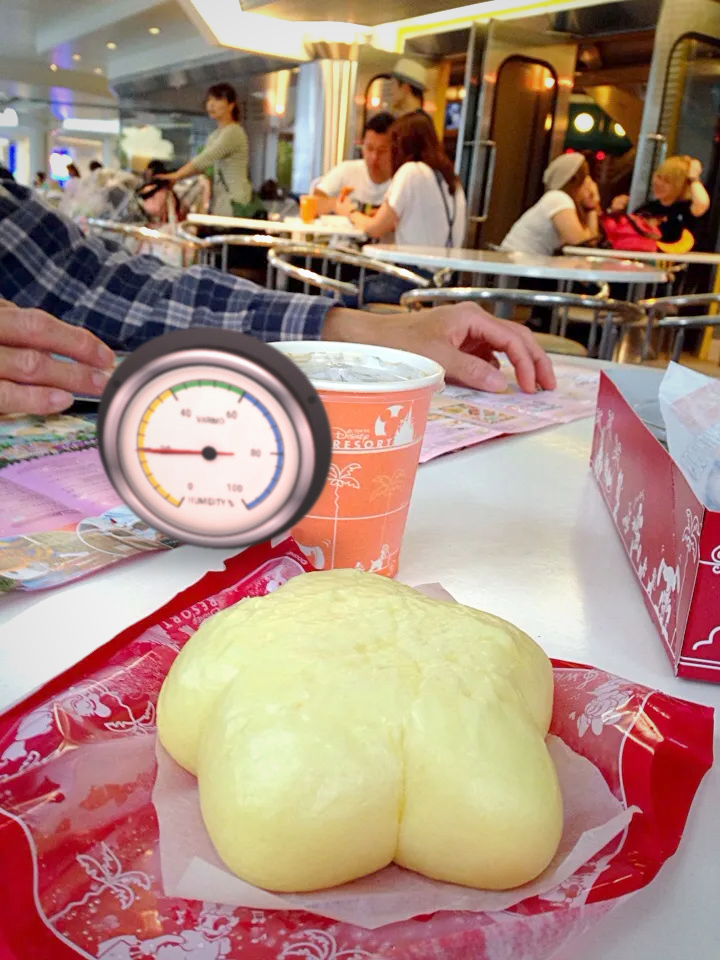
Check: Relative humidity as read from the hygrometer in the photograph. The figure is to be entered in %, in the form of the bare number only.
20
